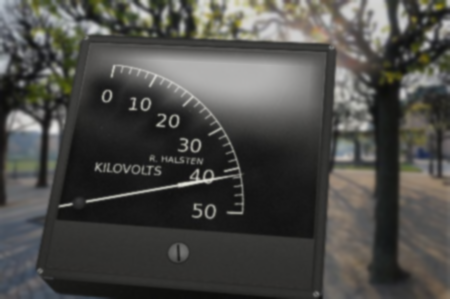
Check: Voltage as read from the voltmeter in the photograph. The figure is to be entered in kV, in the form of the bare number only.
42
